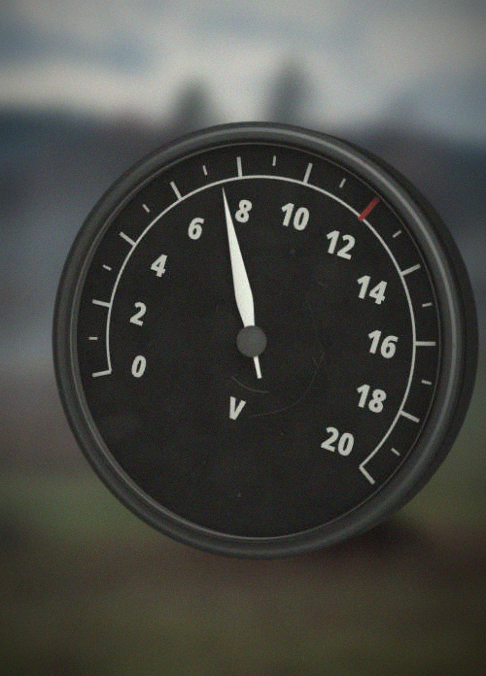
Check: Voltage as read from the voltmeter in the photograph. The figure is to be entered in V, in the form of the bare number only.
7.5
